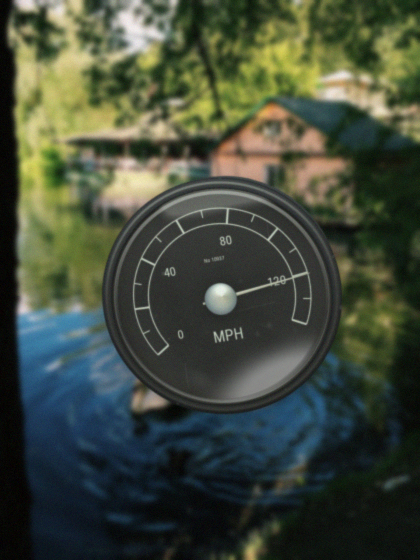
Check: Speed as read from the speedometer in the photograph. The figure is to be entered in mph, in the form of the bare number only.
120
